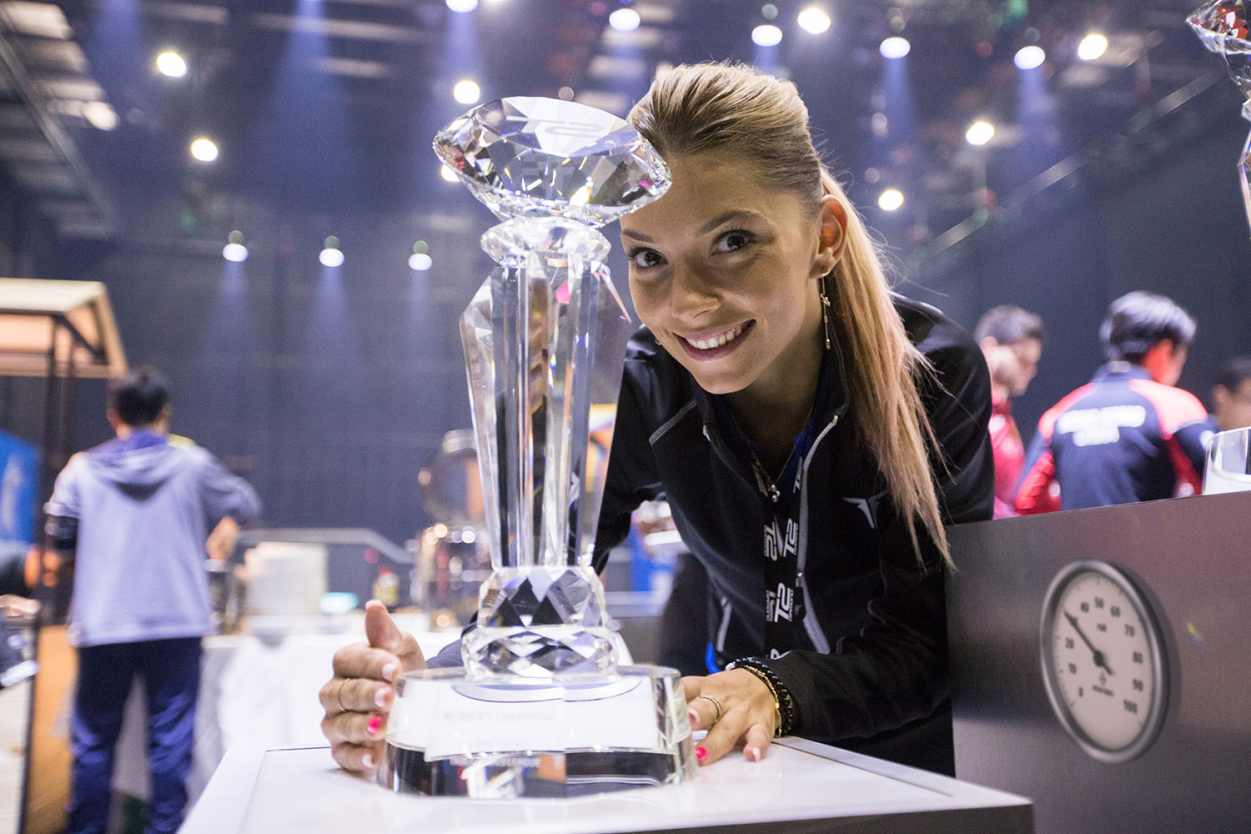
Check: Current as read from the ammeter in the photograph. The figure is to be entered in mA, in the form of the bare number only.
30
